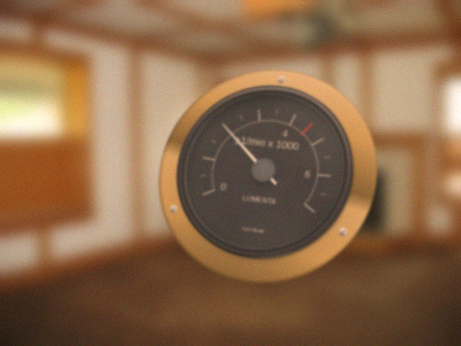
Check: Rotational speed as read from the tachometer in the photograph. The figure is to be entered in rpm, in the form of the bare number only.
2000
